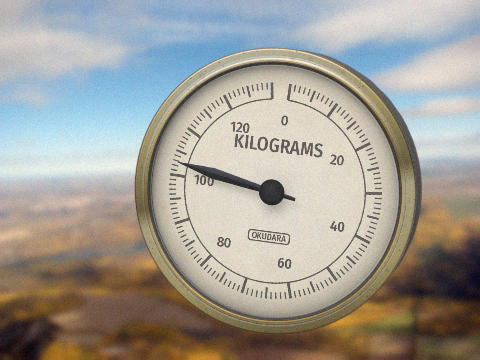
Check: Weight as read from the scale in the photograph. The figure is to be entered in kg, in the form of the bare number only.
103
